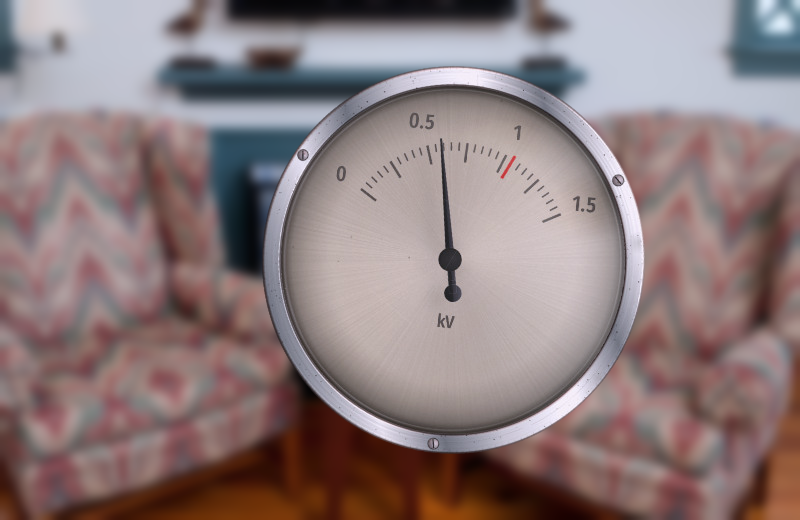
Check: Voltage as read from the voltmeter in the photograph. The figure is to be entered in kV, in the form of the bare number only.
0.6
